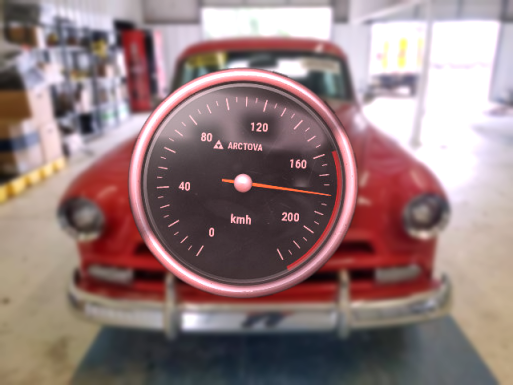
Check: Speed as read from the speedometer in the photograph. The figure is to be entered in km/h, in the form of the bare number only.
180
